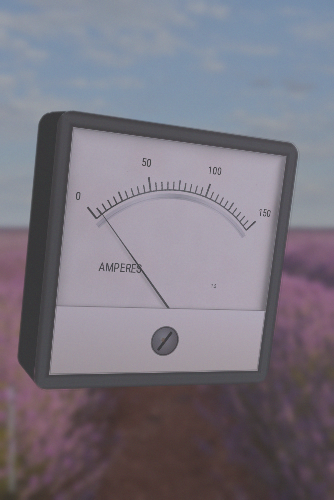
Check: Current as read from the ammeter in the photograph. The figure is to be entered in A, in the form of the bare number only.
5
